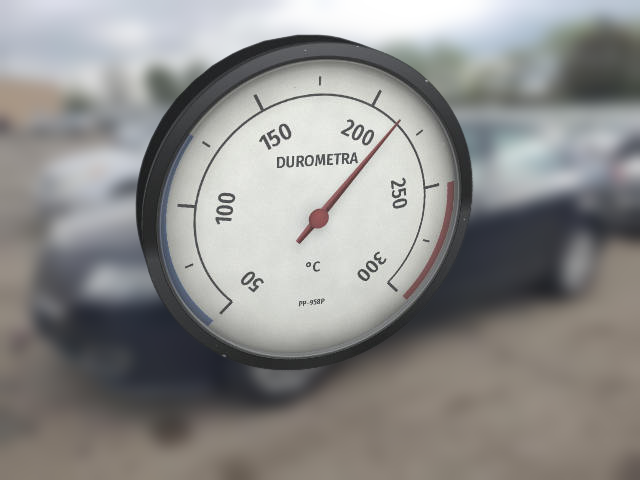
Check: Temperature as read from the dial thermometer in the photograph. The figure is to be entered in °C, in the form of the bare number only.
212.5
